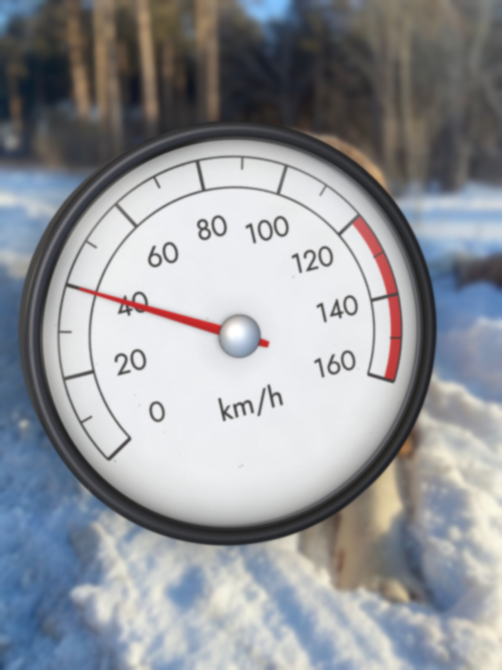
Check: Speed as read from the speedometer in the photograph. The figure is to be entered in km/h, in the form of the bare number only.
40
